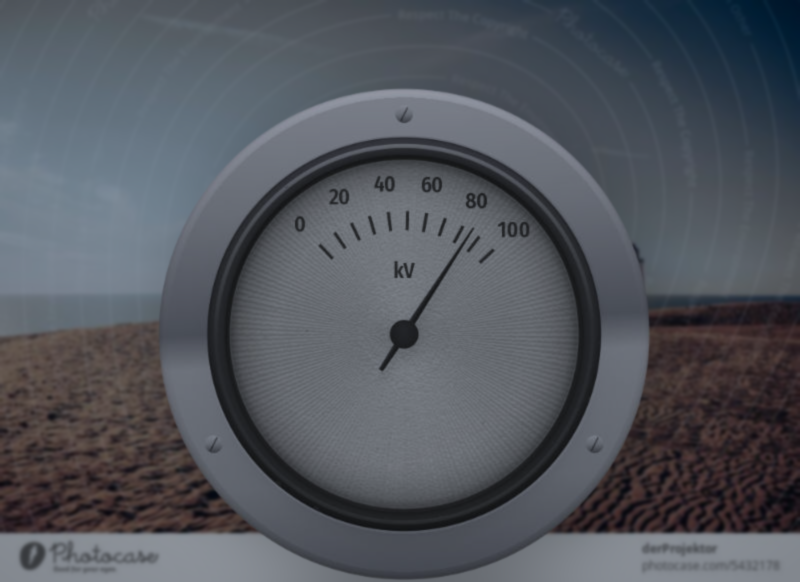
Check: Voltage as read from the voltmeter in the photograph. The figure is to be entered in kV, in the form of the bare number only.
85
